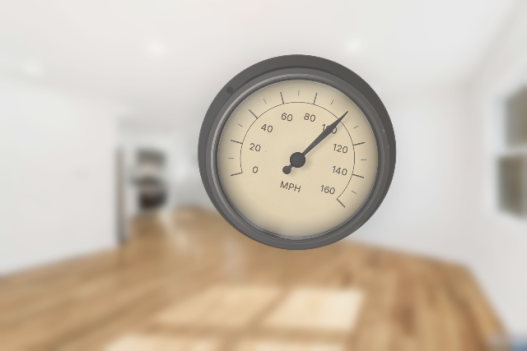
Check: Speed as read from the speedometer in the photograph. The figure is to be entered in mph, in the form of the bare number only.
100
